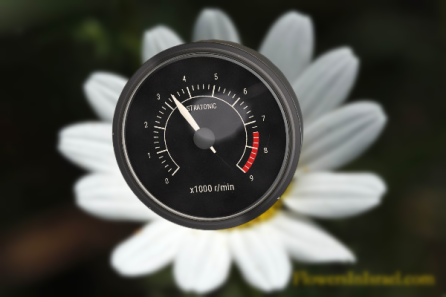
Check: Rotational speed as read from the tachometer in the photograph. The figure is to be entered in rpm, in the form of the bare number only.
3400
